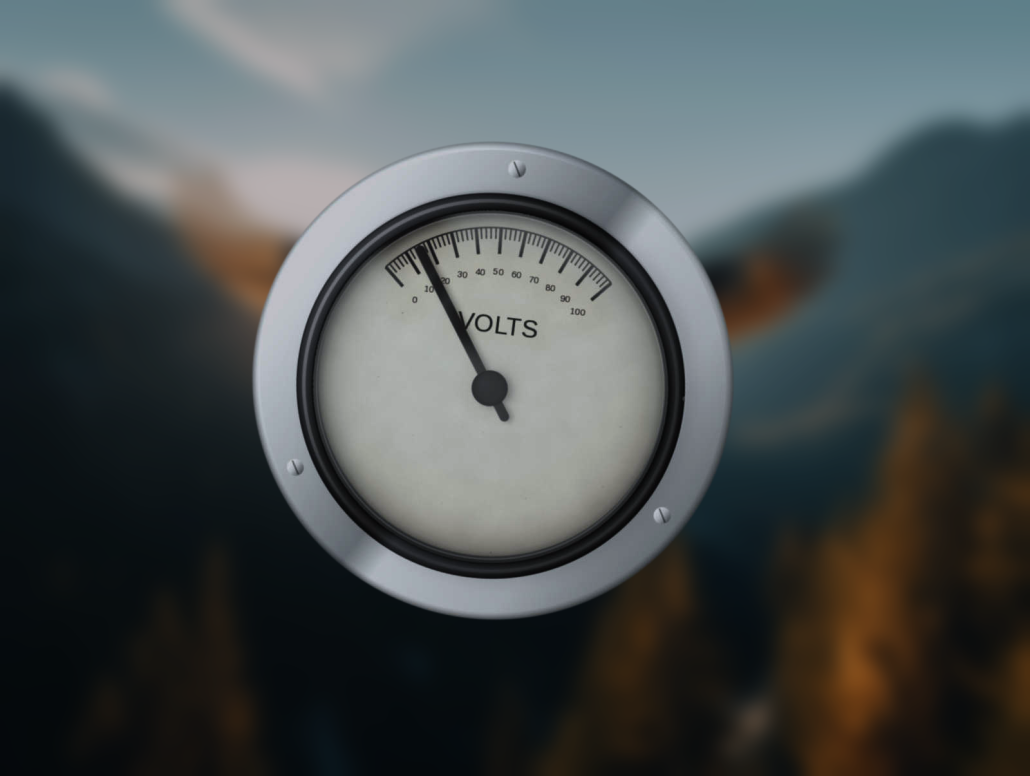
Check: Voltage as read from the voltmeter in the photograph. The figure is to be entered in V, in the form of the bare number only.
16
